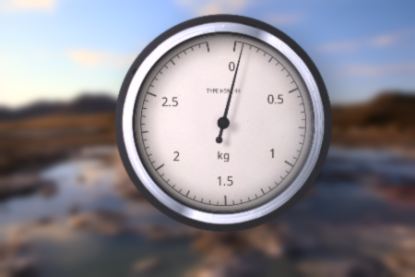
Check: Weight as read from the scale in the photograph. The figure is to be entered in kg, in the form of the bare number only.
0.05
